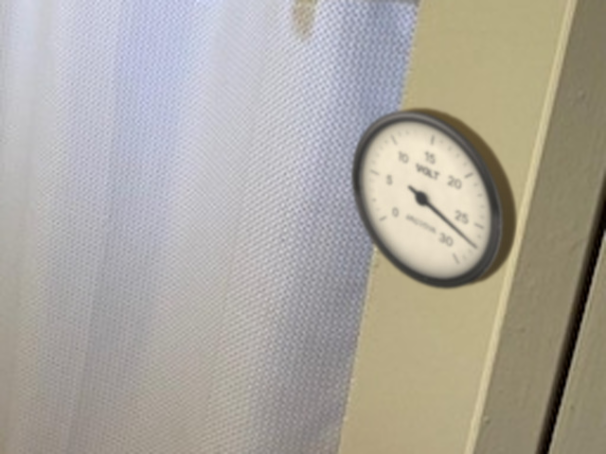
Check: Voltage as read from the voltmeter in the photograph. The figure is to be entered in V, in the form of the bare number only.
27
